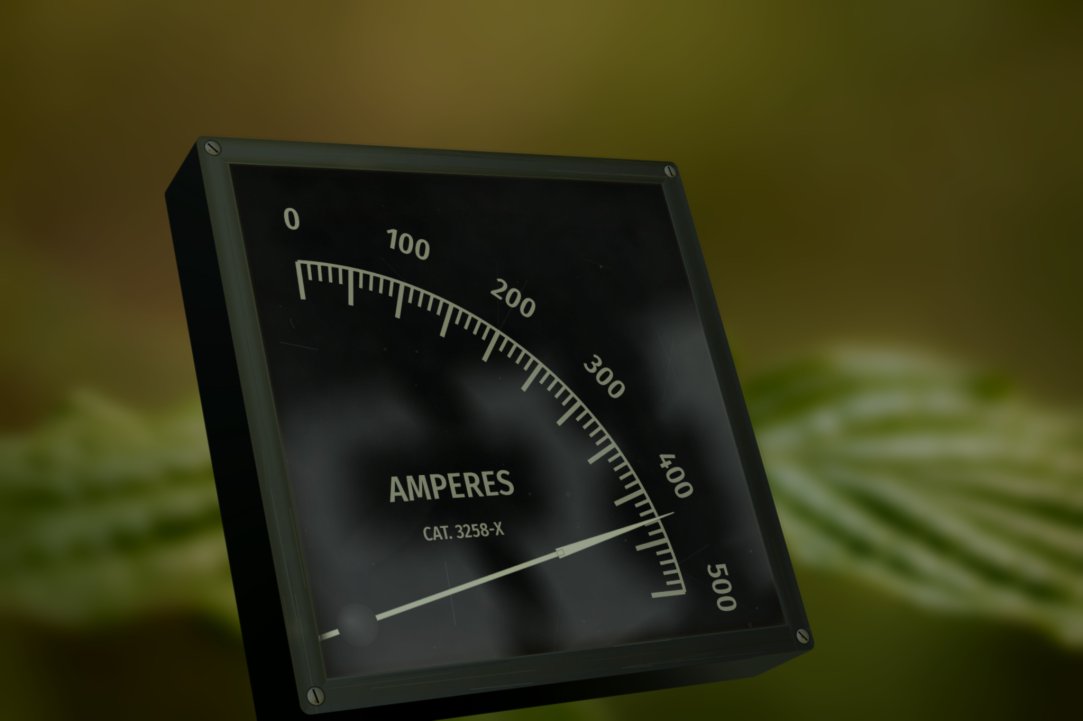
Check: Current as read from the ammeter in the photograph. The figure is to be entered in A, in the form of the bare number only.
430
